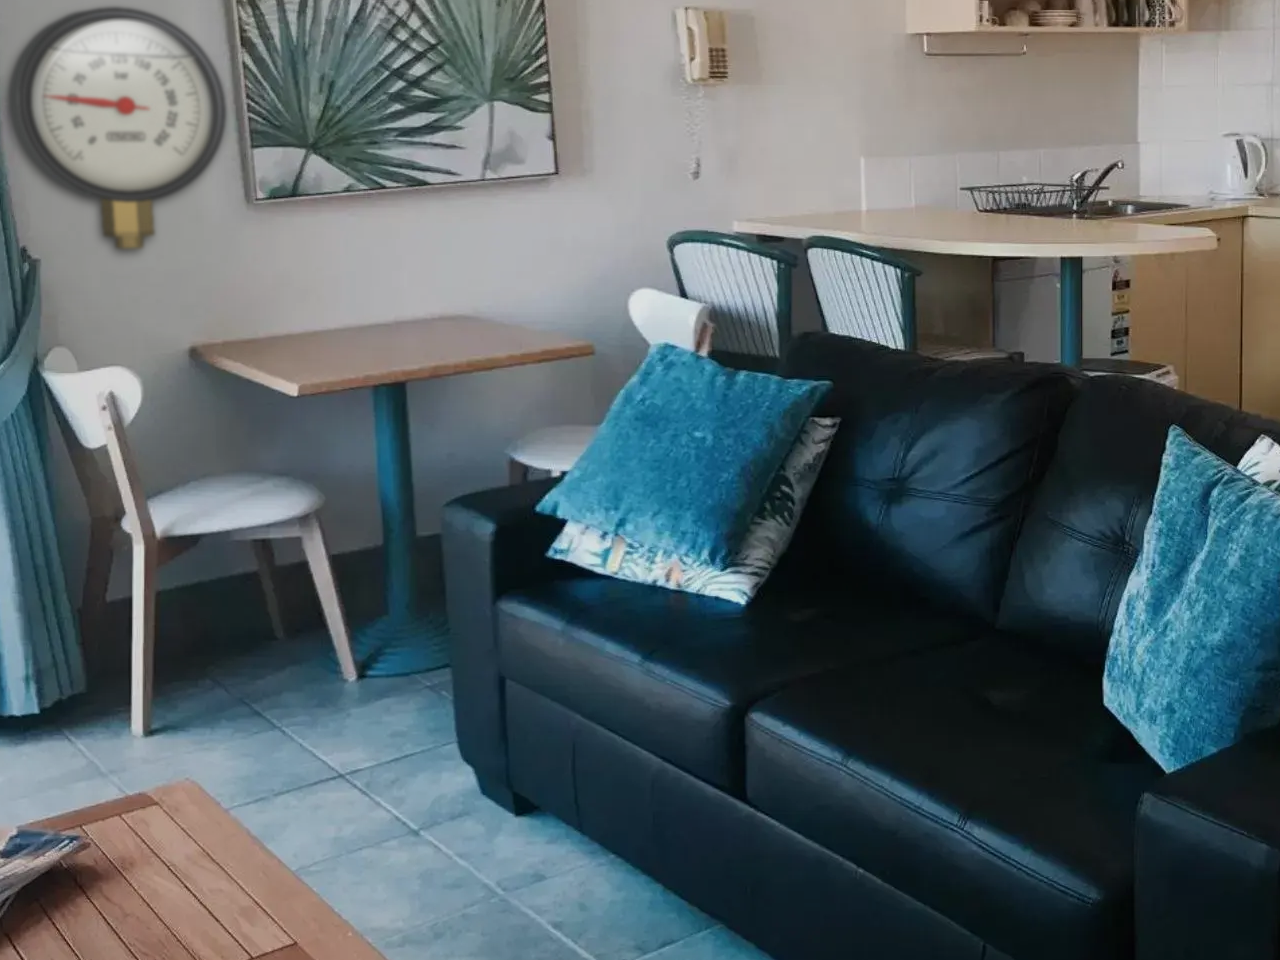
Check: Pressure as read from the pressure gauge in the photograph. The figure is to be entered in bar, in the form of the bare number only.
50
